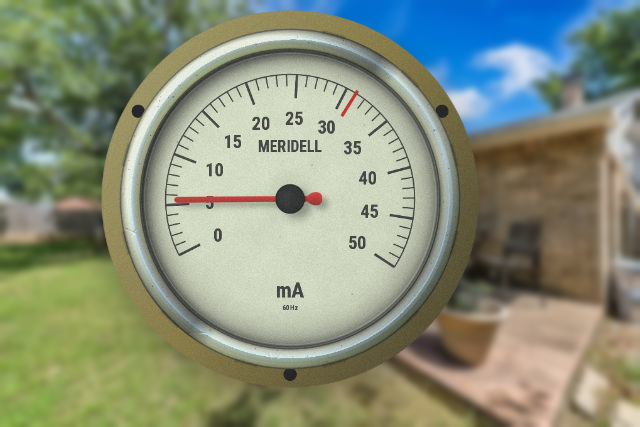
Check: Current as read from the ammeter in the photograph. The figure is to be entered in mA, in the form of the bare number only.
5.5
